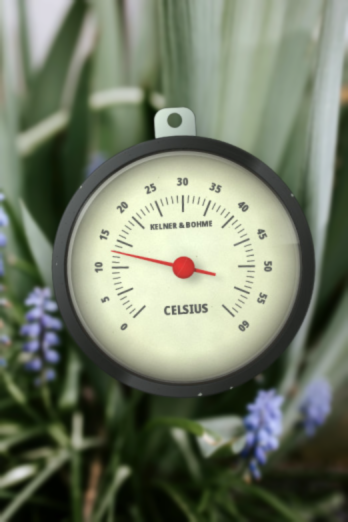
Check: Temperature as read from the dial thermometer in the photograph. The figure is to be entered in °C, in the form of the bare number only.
13
